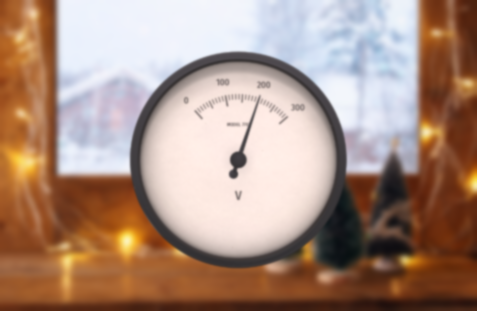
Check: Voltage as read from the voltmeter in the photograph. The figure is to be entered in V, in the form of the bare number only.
200
